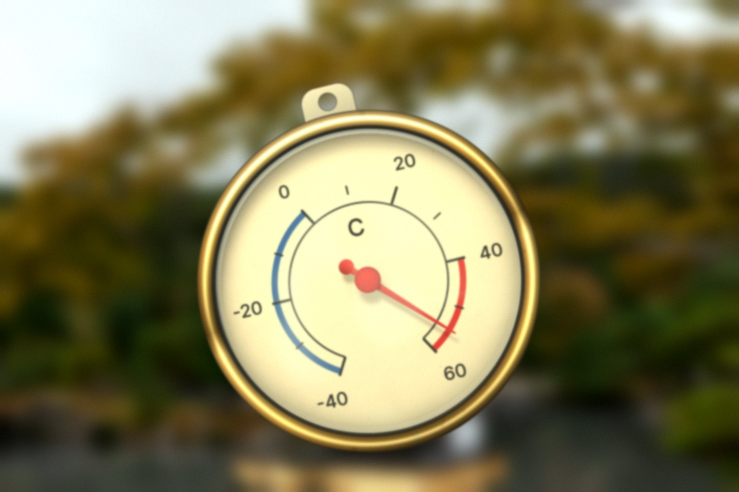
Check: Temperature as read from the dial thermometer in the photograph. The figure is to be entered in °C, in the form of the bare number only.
55
